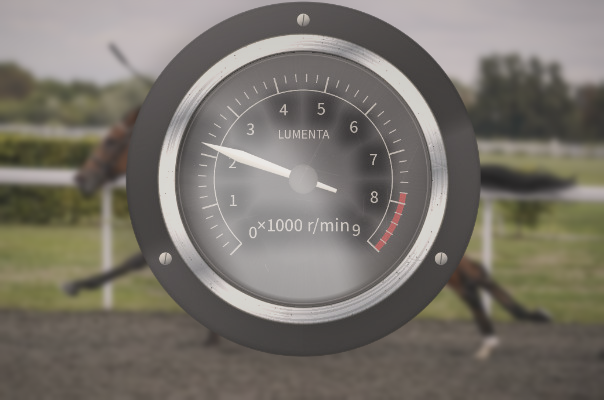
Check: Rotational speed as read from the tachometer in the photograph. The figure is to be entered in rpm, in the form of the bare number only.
2200
